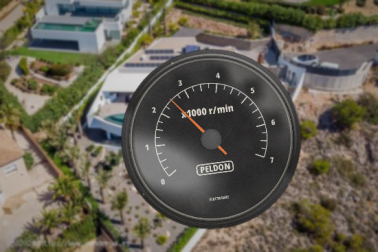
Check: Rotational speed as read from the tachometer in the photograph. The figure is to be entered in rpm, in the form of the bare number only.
2500
